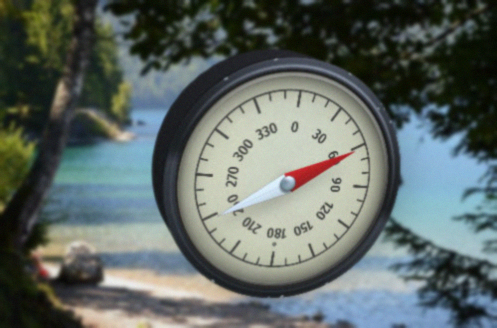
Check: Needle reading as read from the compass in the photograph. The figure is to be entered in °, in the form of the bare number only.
60
